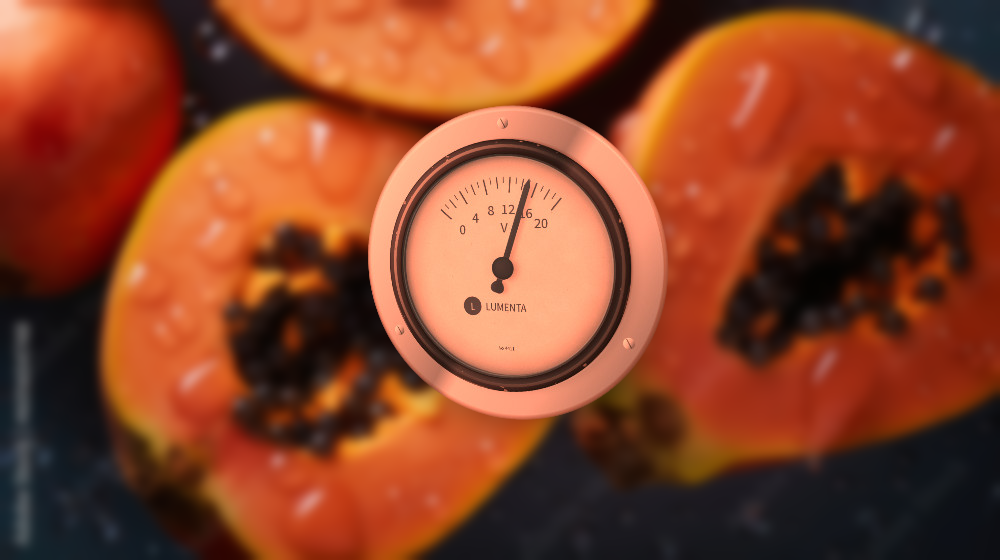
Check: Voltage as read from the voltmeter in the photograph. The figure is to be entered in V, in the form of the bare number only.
15
